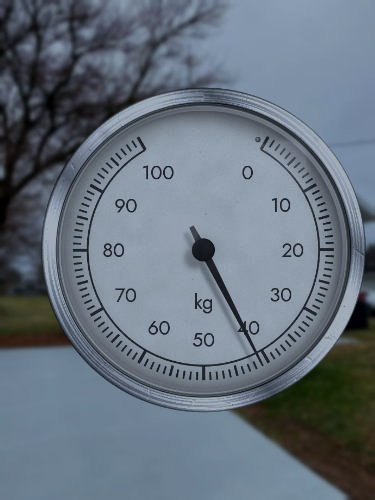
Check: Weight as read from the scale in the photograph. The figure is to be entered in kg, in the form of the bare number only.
41
